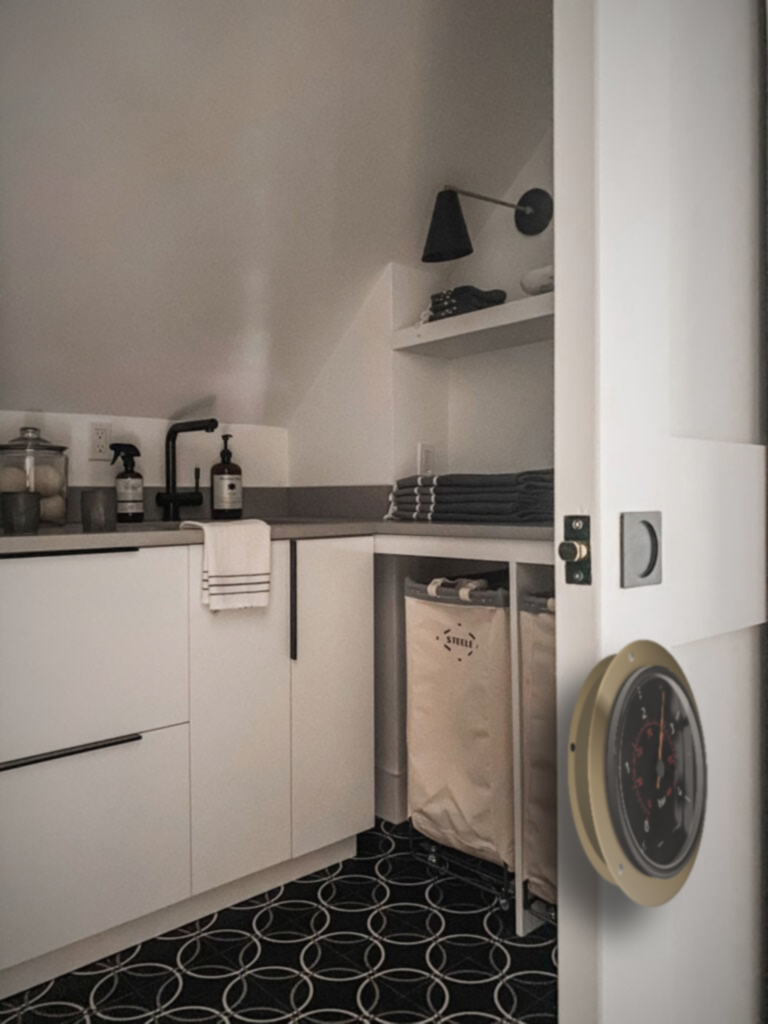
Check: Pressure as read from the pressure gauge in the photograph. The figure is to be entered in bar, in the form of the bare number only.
2.5
